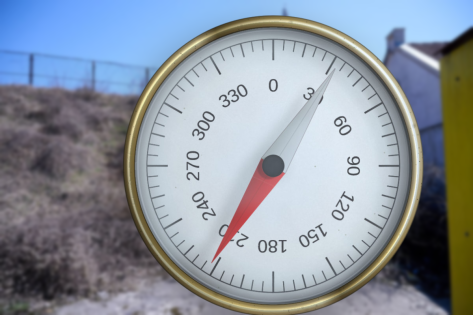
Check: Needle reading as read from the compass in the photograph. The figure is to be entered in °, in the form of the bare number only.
212.5
